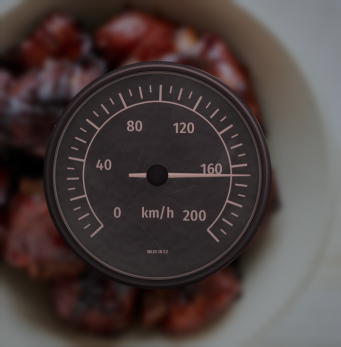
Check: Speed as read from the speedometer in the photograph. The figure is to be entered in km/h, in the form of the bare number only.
165
